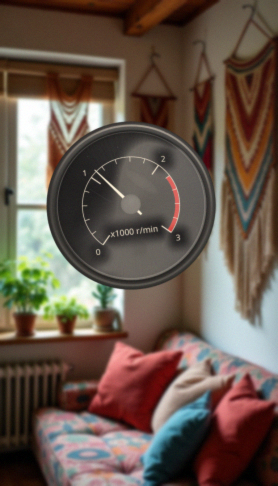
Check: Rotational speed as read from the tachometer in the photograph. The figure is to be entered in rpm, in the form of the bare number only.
1100
